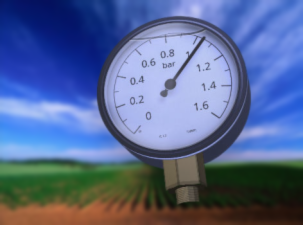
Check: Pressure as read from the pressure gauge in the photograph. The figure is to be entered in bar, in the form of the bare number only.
1.05
